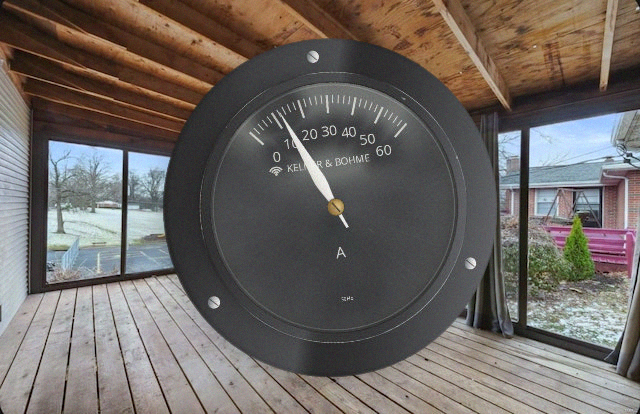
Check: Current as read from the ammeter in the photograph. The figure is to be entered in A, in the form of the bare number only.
12
